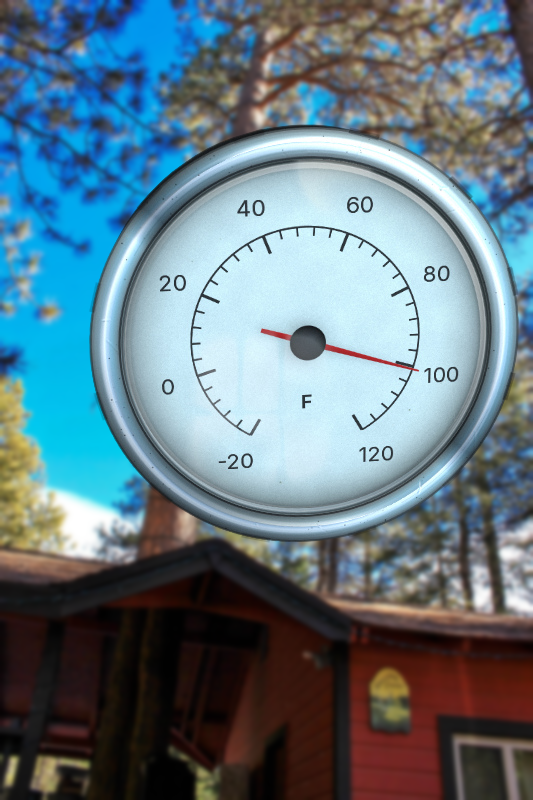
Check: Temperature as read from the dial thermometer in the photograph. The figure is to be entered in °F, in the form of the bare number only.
100
